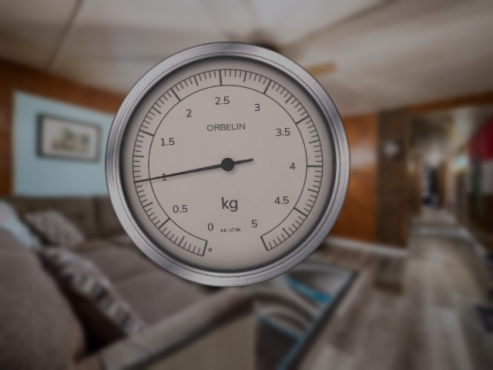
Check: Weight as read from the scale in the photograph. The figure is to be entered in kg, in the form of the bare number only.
1
